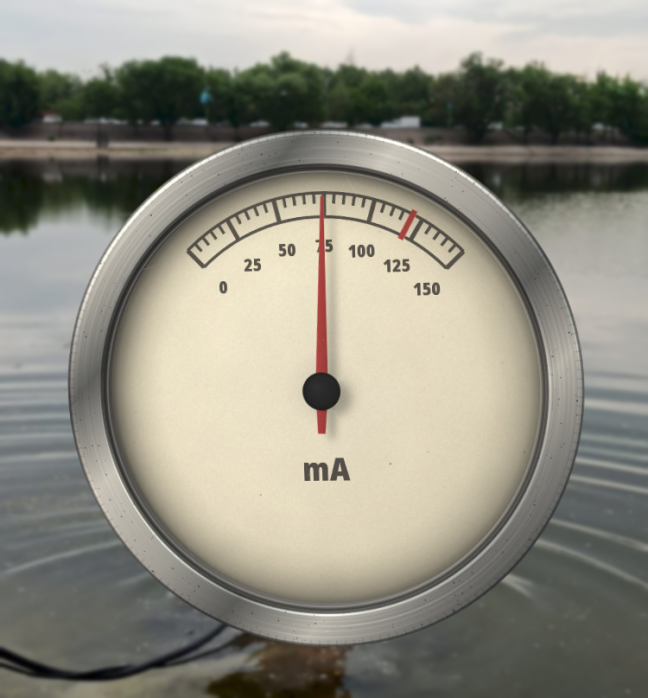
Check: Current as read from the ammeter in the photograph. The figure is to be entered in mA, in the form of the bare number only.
75
